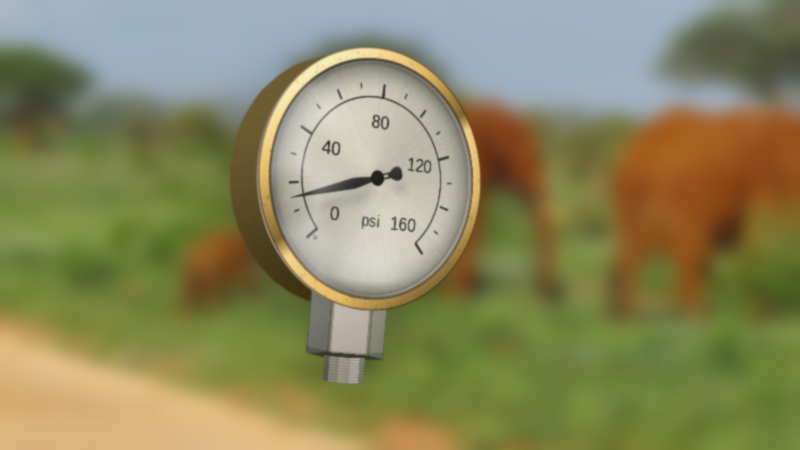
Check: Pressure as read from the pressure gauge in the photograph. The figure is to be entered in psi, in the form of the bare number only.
15
